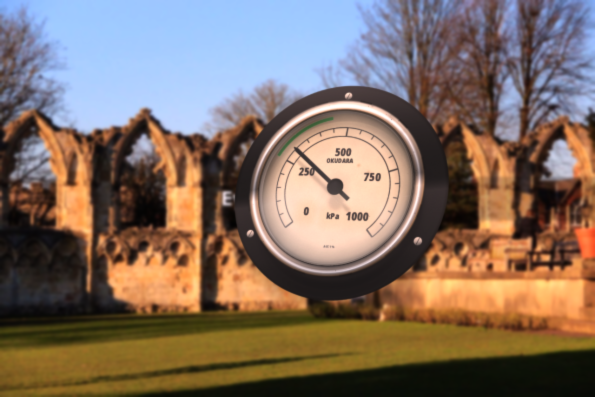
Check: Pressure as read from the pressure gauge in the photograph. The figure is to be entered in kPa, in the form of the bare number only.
300
